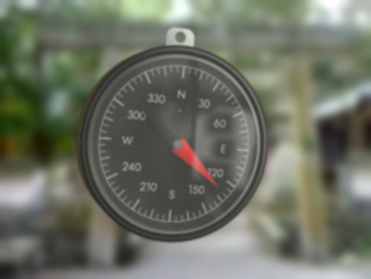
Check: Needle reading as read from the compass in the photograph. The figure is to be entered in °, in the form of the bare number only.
130
